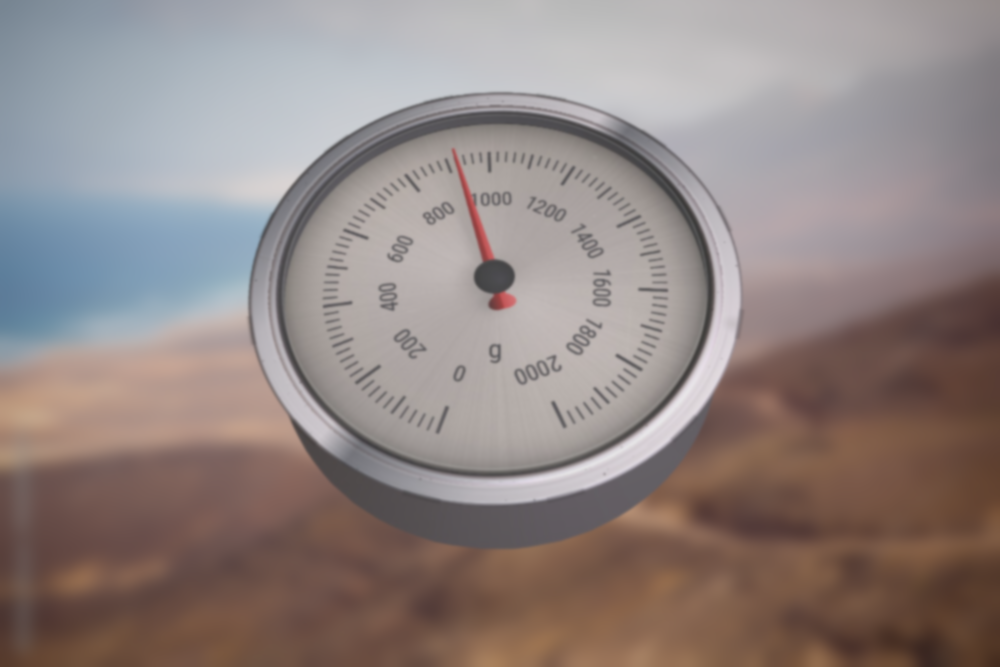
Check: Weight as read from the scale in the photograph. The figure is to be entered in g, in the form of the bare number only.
920
